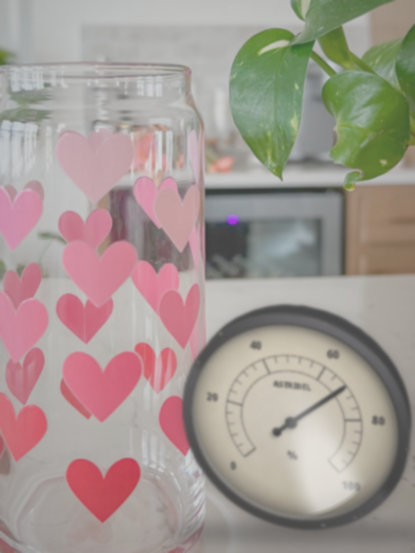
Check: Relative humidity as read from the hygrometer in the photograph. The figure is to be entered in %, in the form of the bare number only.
68
